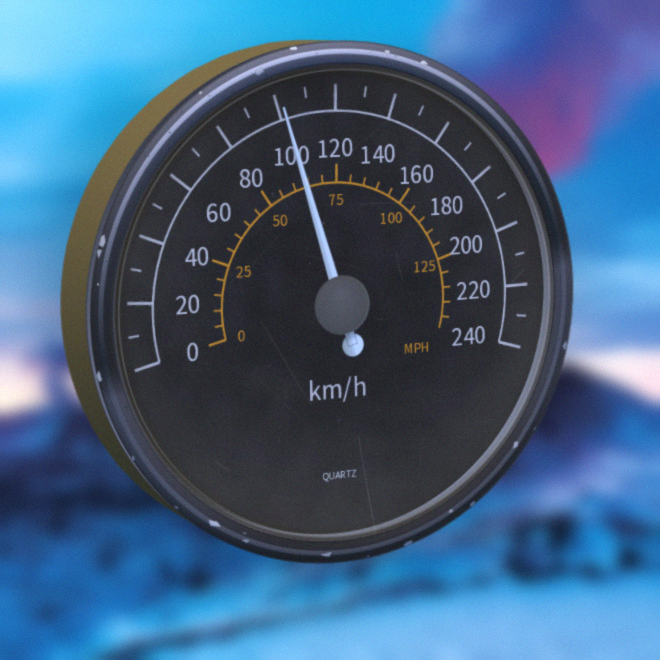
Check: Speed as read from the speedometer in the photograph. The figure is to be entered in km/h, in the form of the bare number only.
100
